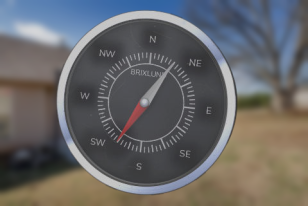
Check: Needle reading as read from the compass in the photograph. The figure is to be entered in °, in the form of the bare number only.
210
